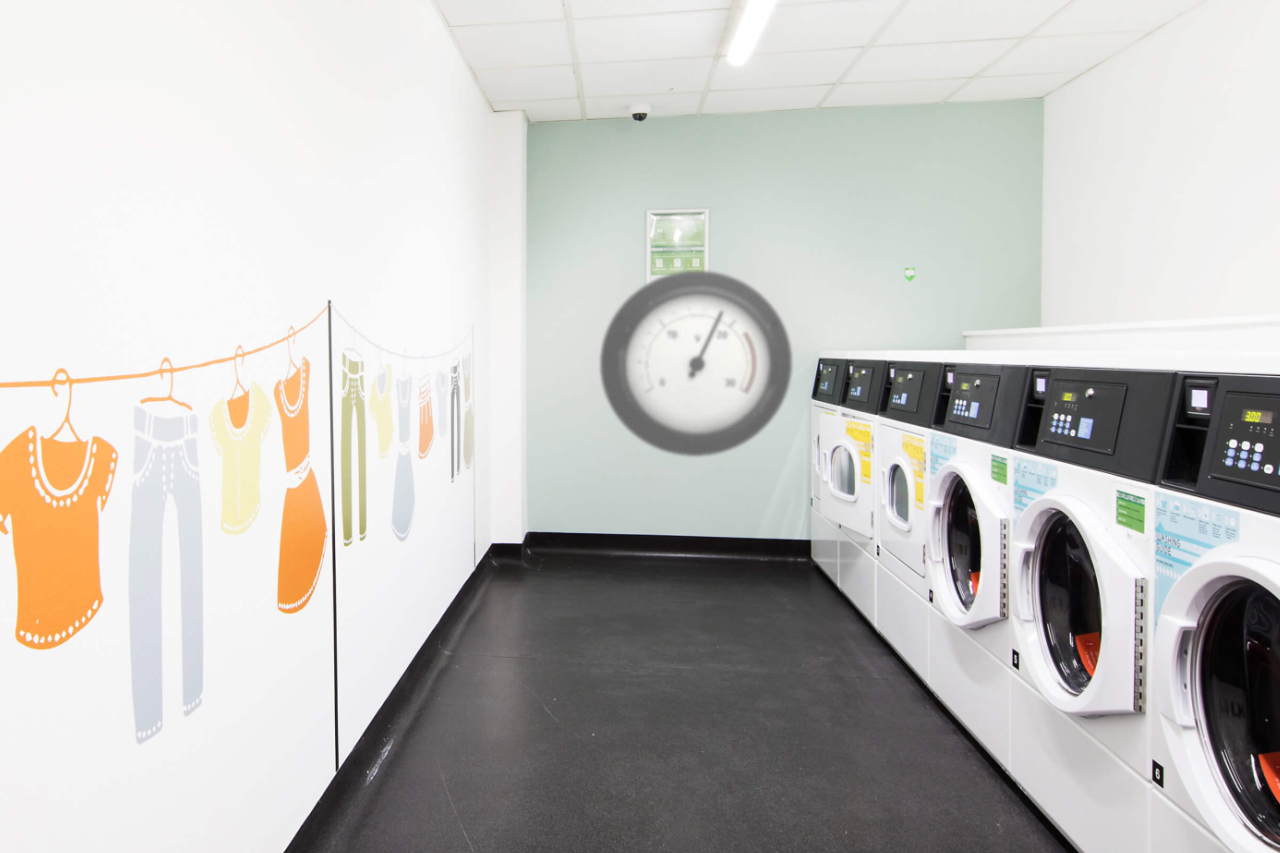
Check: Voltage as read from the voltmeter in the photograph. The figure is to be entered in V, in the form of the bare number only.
18
